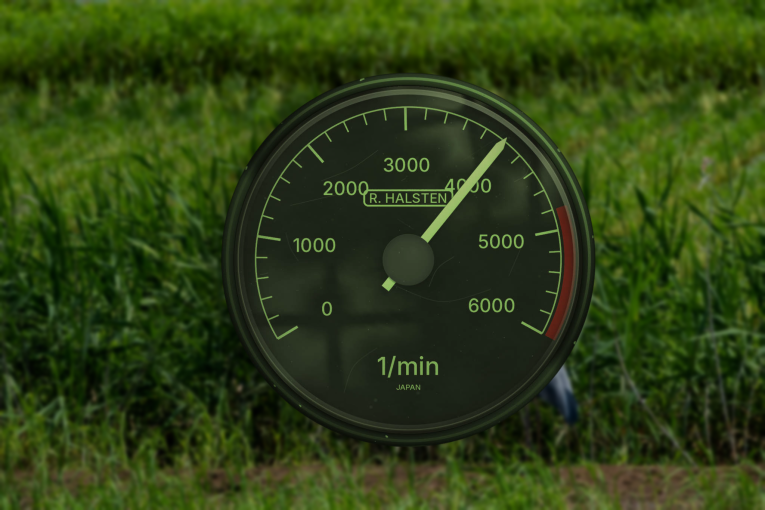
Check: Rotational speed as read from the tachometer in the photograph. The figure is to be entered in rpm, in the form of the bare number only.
4000
